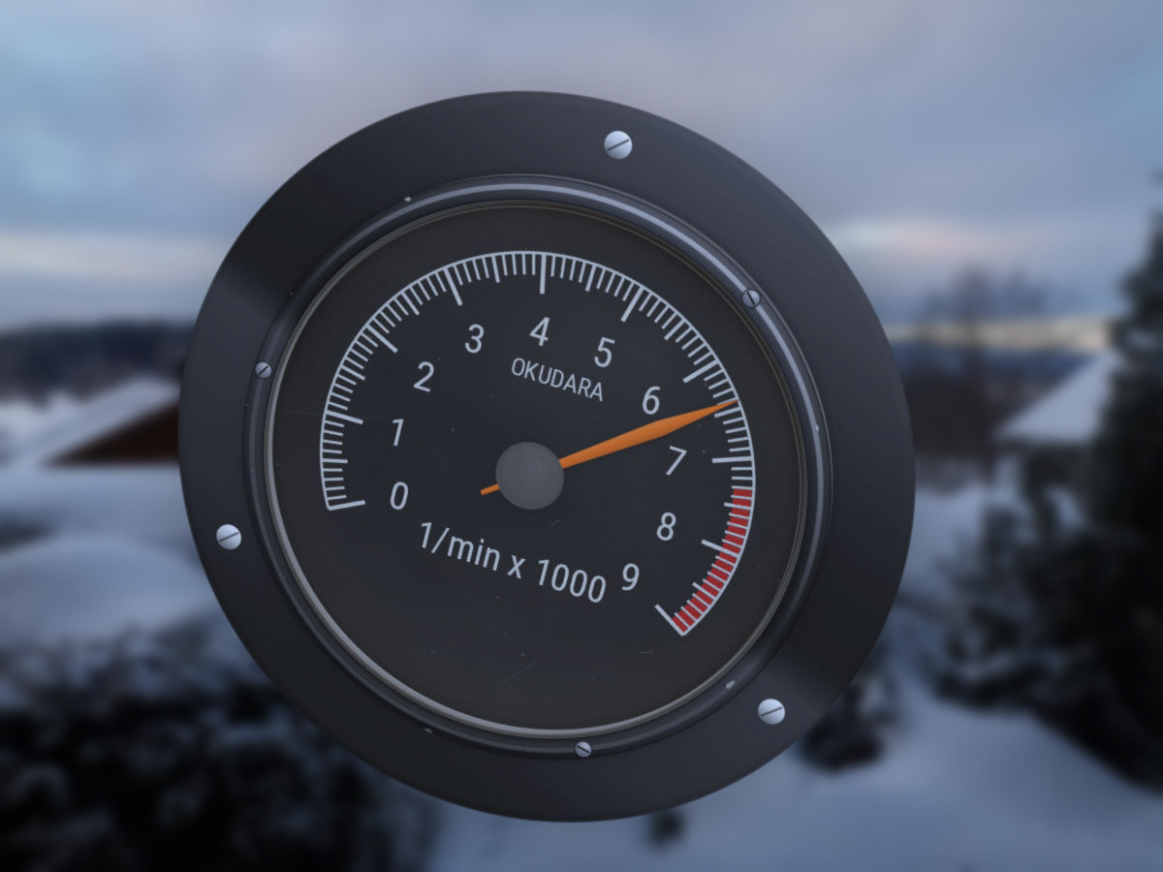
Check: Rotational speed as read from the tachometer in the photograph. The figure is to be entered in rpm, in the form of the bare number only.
6400
